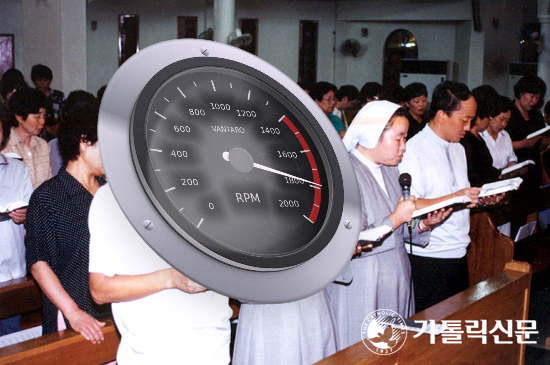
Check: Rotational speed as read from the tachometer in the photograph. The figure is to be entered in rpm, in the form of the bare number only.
1800
